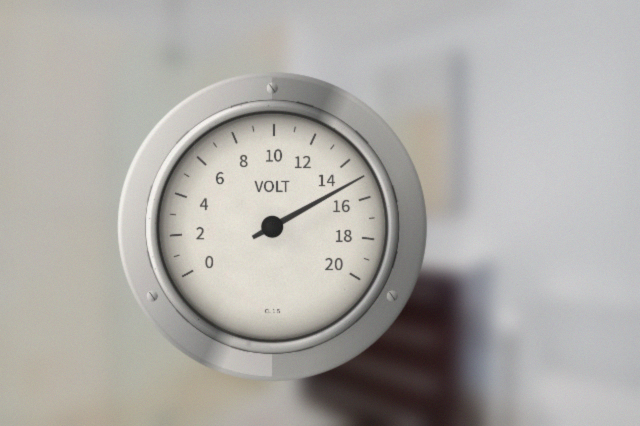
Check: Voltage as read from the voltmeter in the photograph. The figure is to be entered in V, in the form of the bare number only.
15
